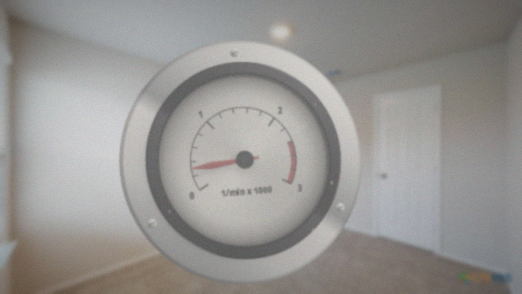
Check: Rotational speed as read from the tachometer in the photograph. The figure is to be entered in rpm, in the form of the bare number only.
300
